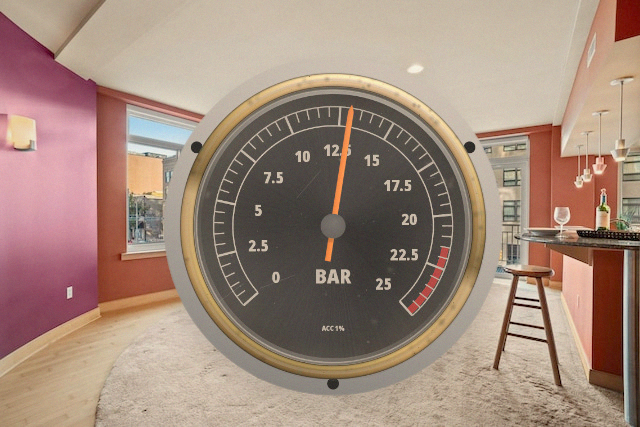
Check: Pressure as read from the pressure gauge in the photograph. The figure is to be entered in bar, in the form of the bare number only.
13
